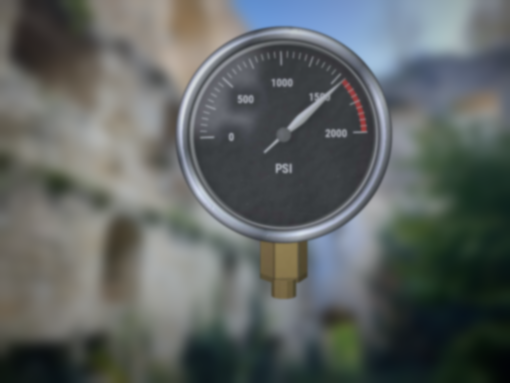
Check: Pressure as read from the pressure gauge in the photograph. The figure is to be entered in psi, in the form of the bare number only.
1550
